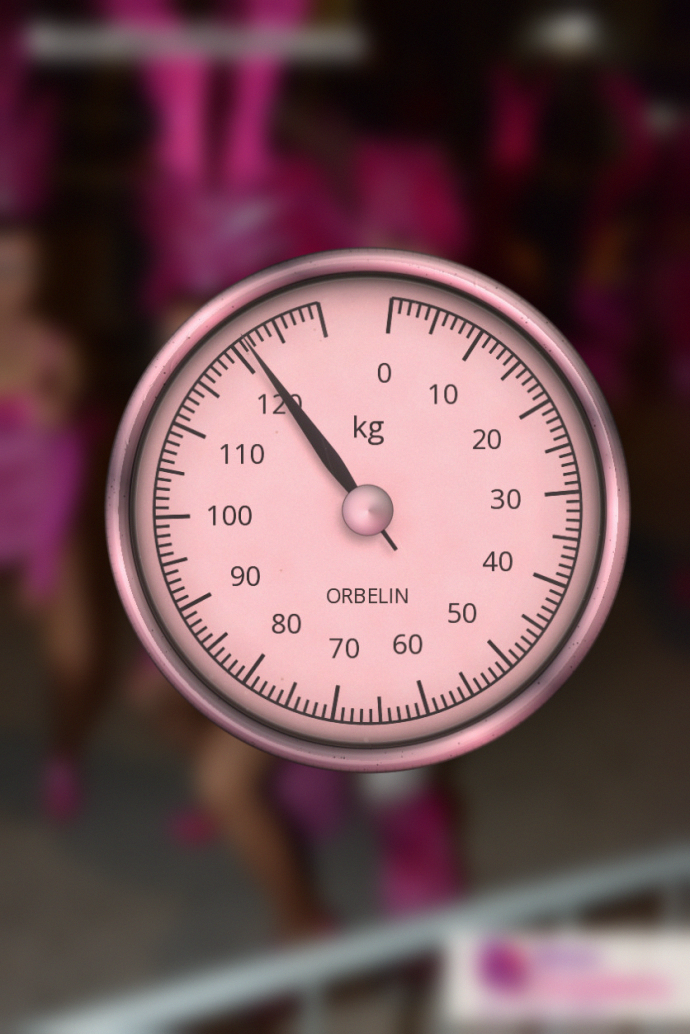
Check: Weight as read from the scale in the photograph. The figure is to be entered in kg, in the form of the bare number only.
121.5
